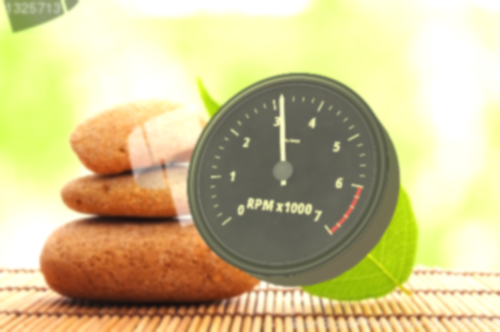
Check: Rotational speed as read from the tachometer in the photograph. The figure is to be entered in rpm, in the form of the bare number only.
3200
